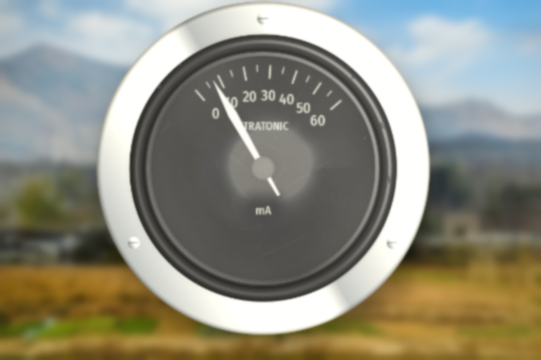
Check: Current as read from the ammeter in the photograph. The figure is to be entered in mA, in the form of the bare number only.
7.5
